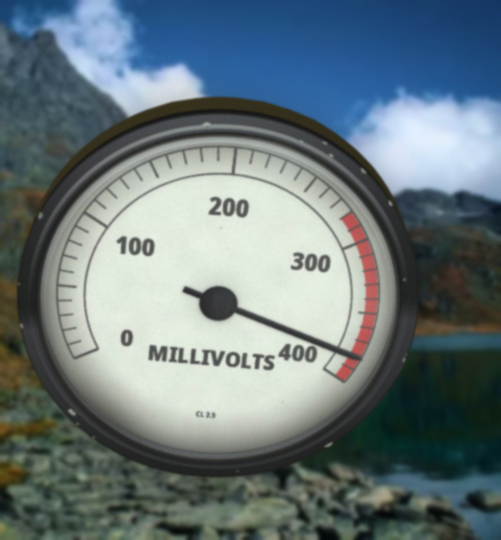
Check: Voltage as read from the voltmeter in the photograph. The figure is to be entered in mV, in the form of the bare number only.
380
